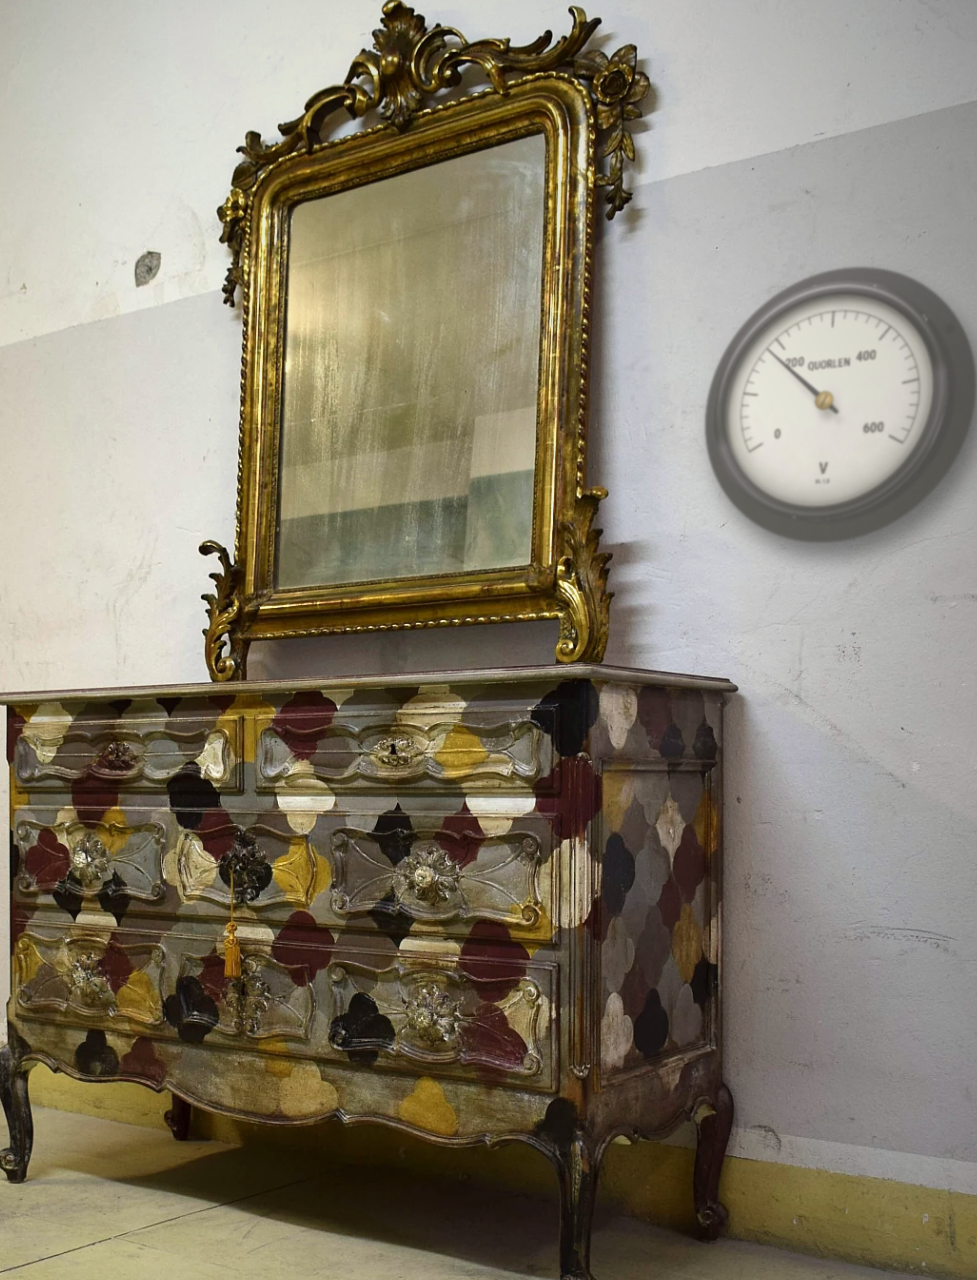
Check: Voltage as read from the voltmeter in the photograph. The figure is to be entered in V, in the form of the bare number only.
180
